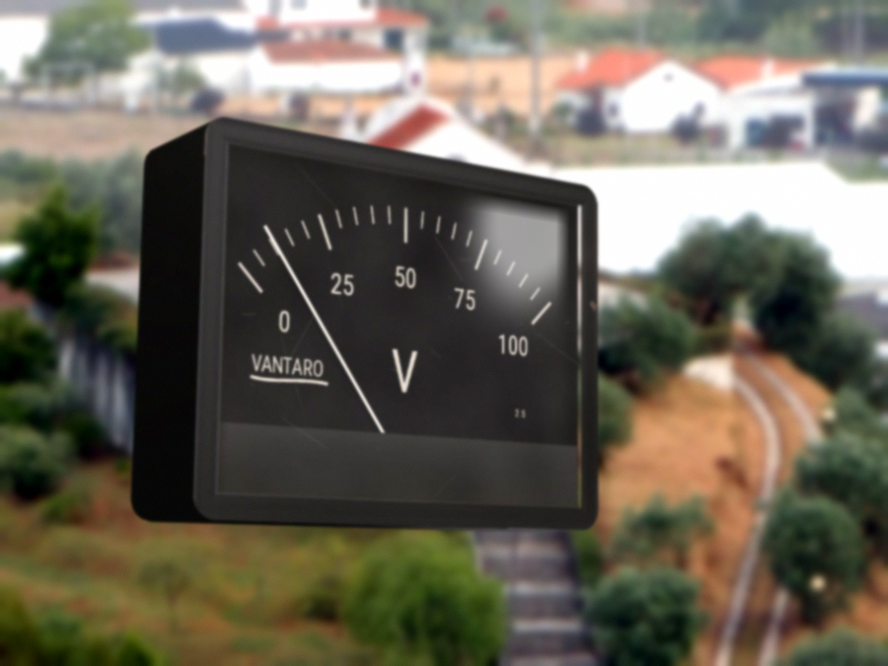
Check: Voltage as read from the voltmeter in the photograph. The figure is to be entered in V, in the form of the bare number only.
10
